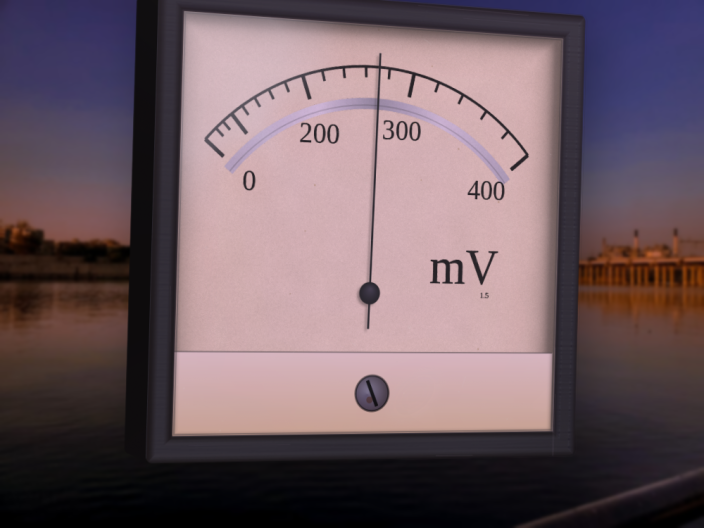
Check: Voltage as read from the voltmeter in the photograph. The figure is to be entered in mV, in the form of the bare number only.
270
